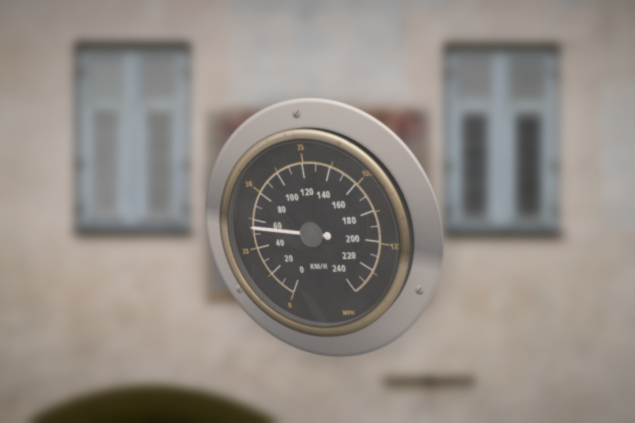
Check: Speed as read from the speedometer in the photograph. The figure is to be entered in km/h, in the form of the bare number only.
55
